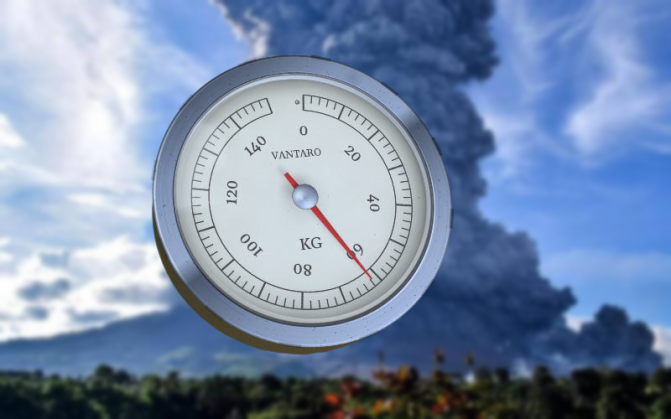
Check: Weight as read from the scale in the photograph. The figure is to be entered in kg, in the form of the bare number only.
62
